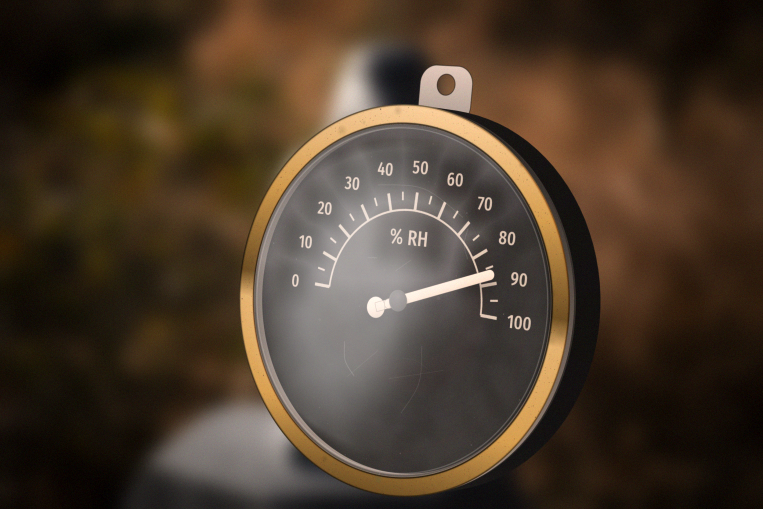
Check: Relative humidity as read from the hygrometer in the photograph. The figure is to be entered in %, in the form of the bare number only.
87.5
